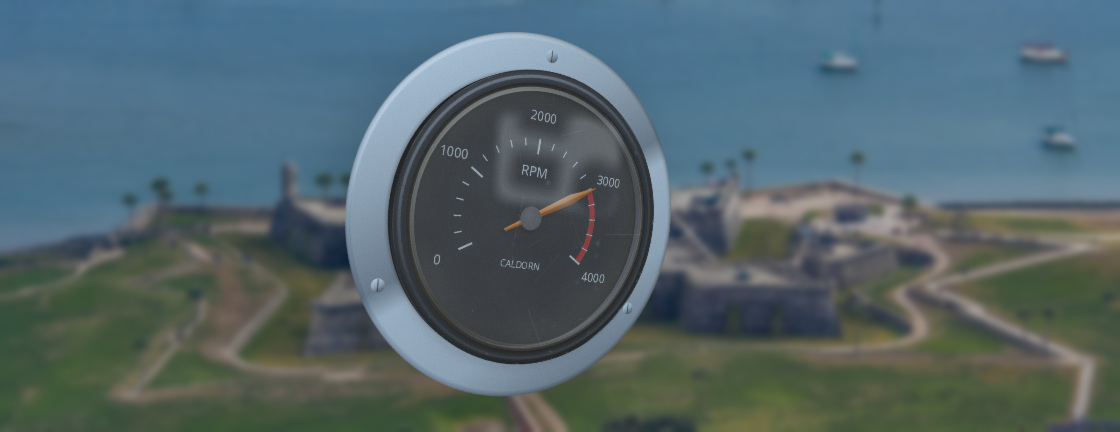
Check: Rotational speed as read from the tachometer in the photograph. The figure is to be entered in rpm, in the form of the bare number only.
3000
